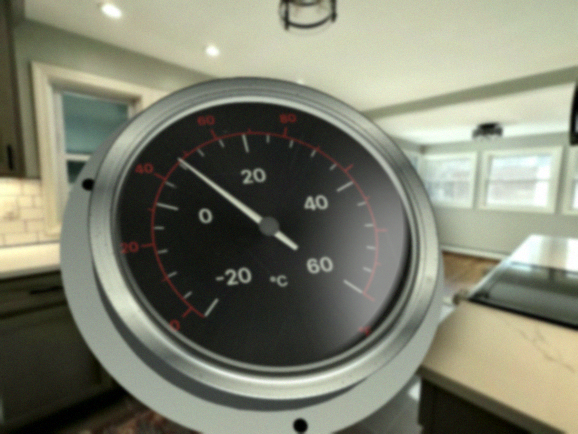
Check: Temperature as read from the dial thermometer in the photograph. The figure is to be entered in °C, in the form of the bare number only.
8
